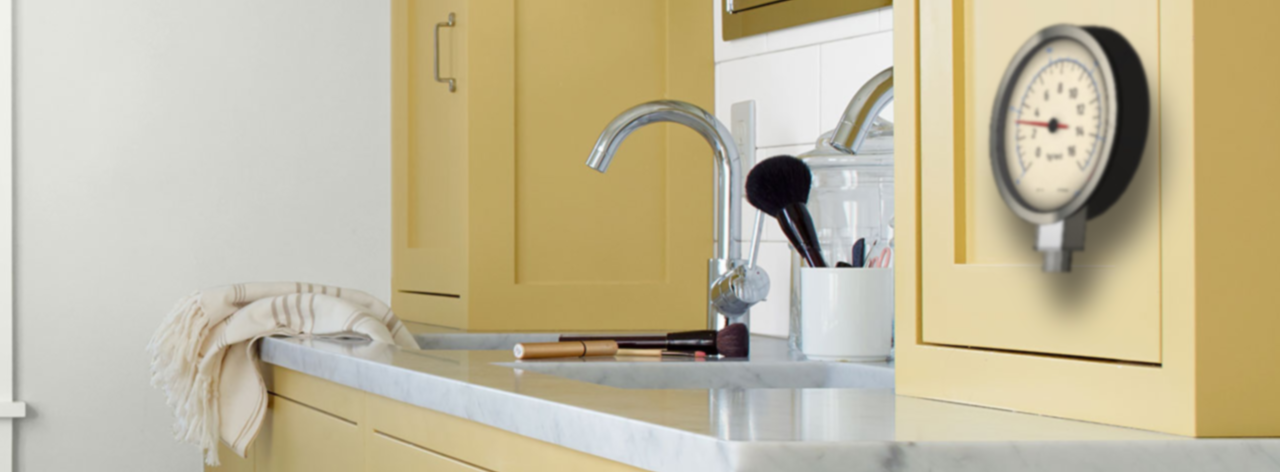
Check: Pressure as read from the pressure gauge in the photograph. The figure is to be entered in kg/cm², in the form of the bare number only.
3
